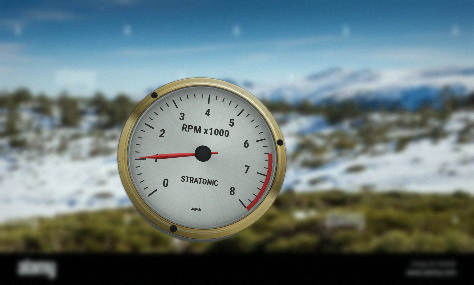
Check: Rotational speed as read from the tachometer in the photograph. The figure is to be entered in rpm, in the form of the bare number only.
1000
